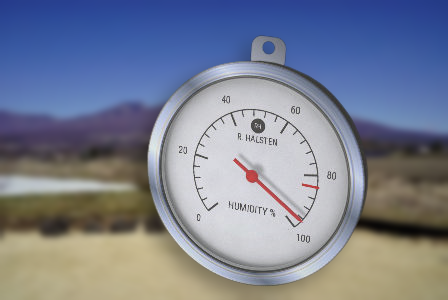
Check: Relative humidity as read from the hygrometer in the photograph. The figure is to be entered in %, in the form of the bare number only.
96
